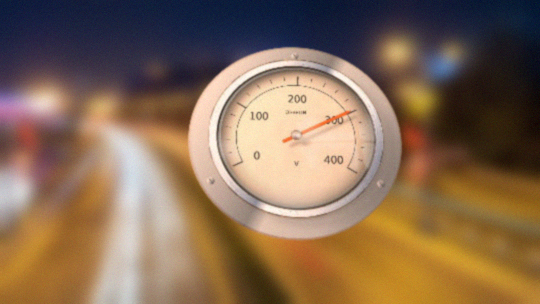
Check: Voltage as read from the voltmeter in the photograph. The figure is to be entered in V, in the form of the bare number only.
300
